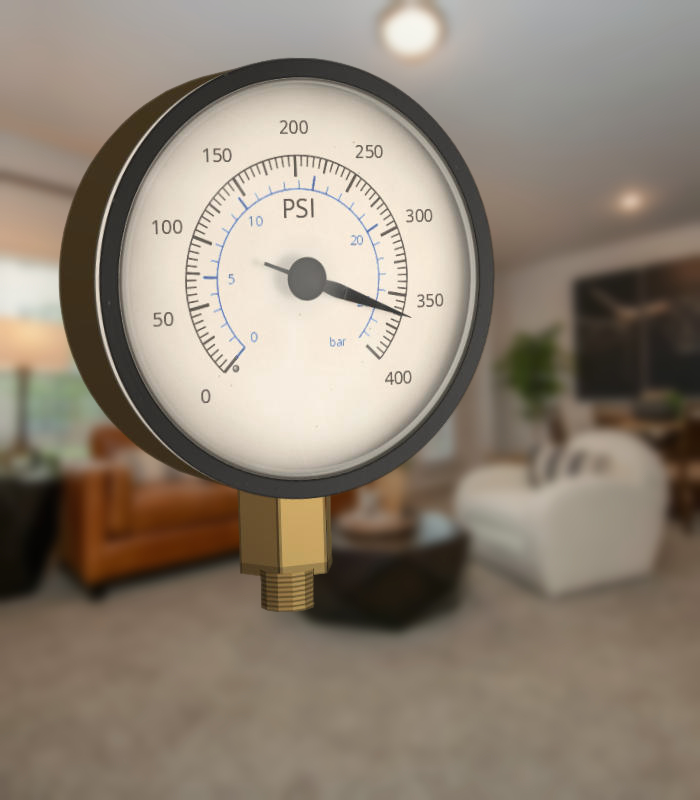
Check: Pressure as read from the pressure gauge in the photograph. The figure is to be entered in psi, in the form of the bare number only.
365
